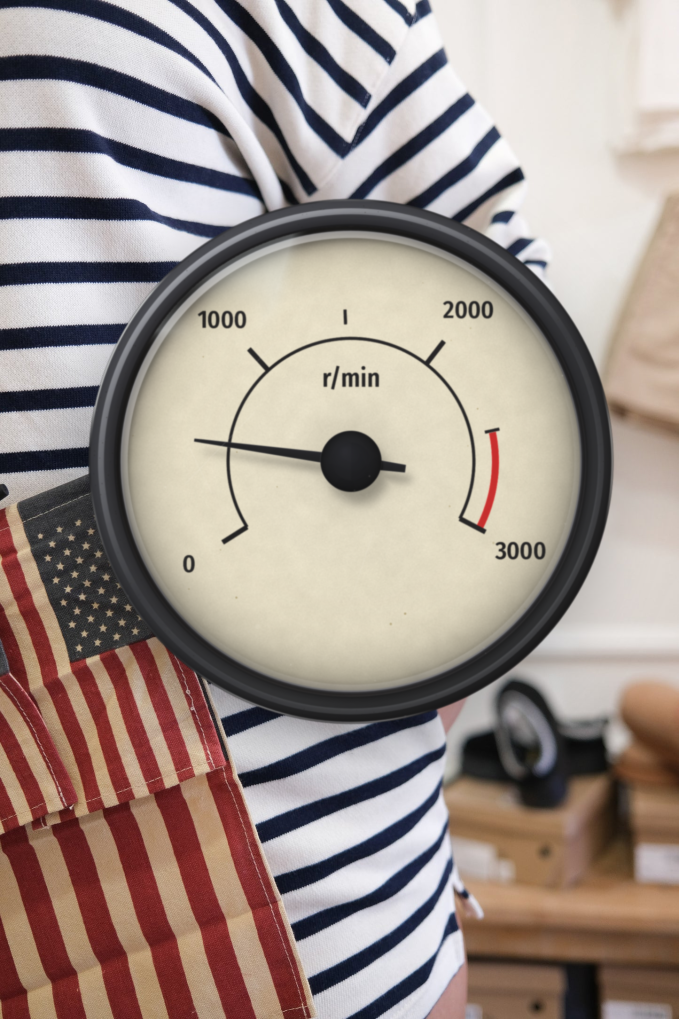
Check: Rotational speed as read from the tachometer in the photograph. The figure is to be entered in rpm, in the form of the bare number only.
500
